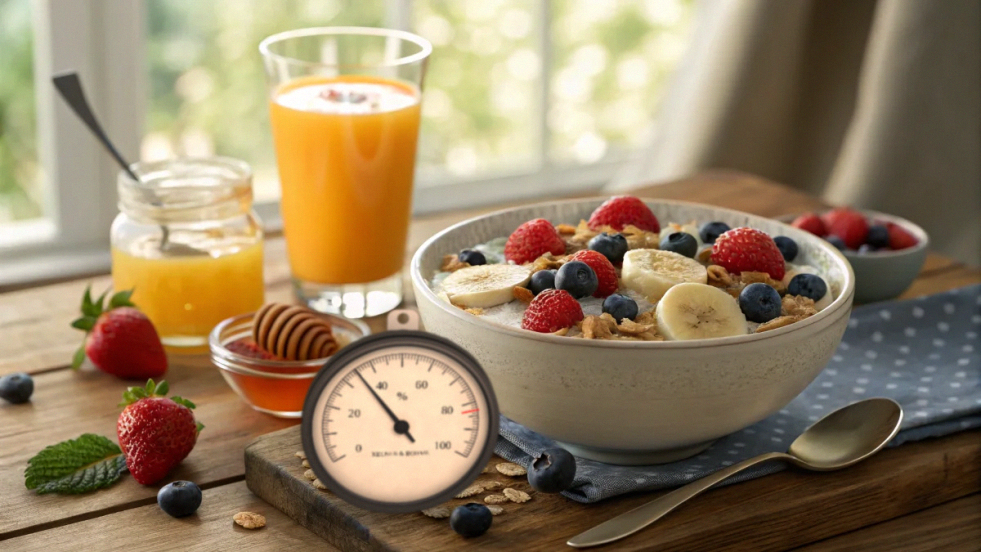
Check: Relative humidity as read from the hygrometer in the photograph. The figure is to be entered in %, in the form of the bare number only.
35
